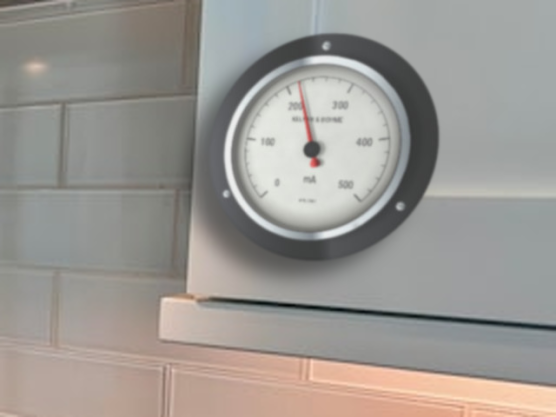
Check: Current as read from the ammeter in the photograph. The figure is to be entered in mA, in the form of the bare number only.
220
